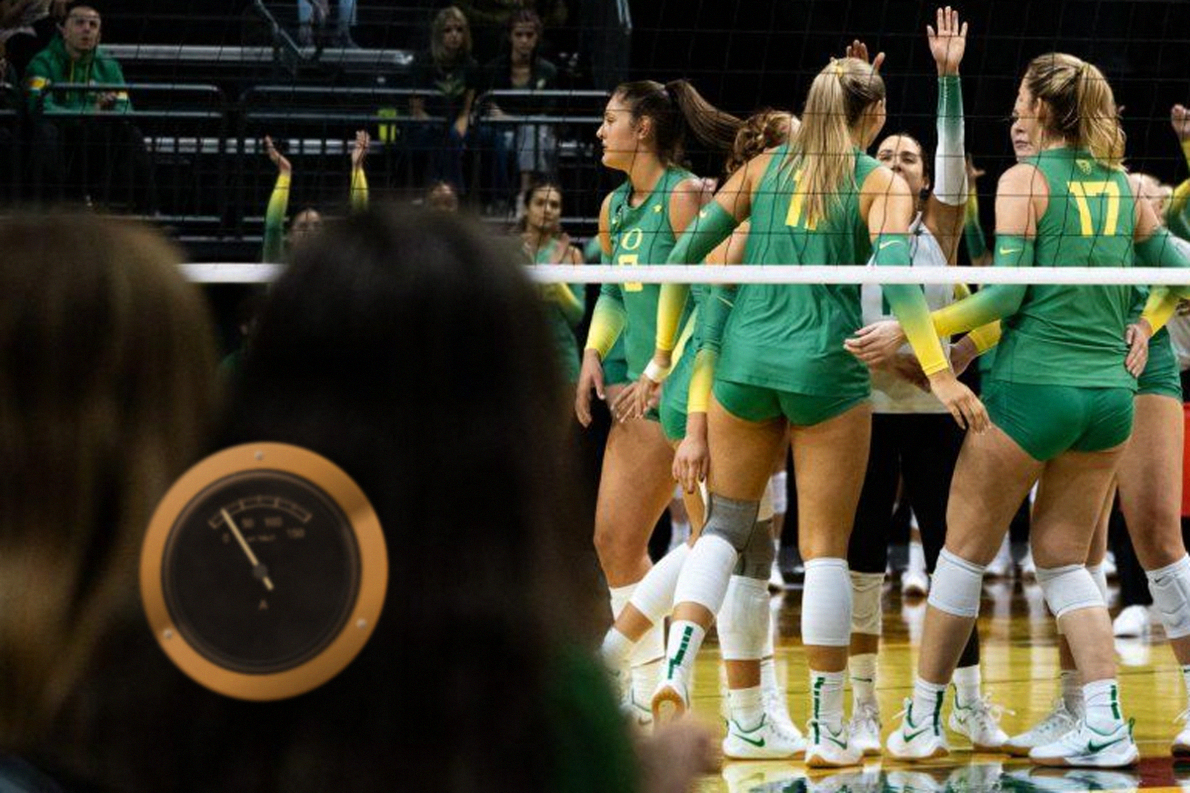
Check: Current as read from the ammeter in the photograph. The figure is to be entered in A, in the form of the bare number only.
25
